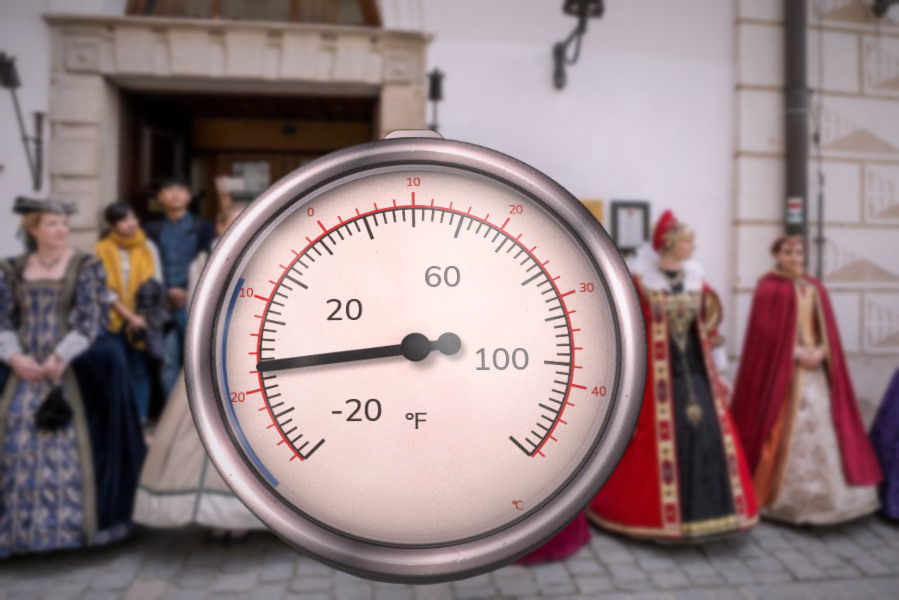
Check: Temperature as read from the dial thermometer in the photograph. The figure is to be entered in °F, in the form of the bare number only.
0
